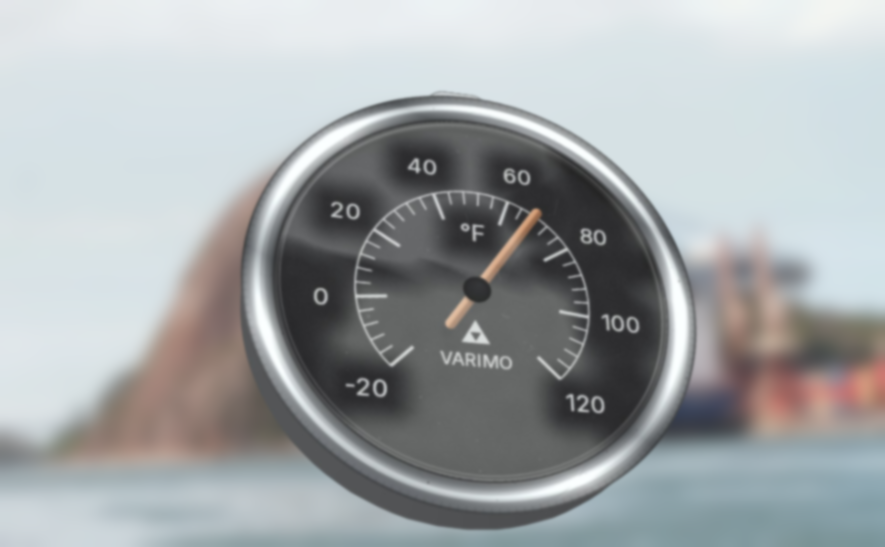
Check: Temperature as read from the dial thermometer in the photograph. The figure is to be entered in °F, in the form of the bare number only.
68
